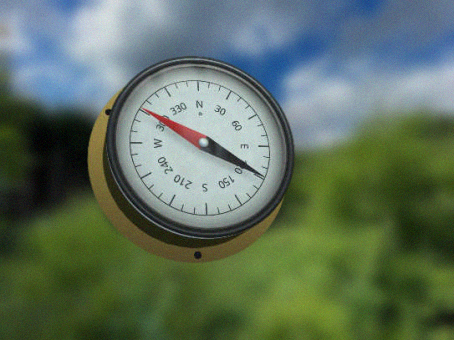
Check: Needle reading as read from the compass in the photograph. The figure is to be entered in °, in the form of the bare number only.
300
